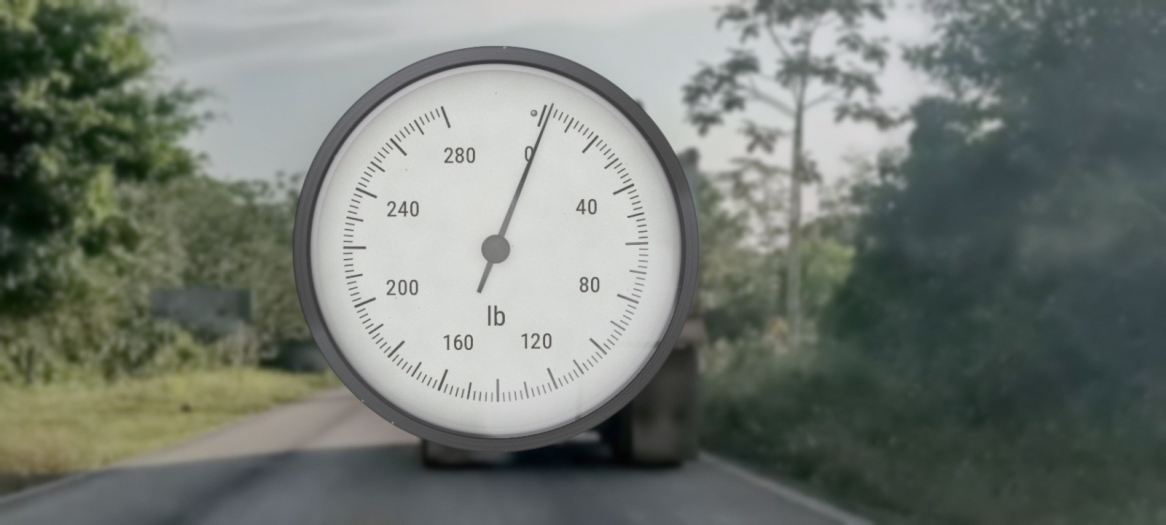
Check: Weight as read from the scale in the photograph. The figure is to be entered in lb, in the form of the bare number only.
2
